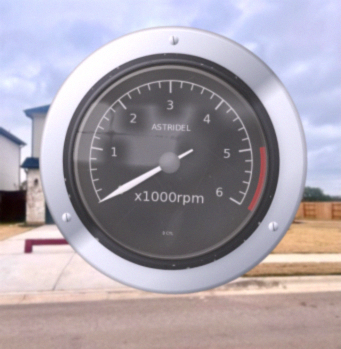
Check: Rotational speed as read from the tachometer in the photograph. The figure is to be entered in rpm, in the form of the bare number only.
0
